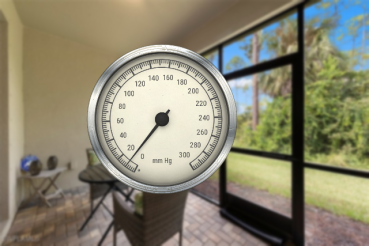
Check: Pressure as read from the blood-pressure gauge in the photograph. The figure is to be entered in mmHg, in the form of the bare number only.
10
